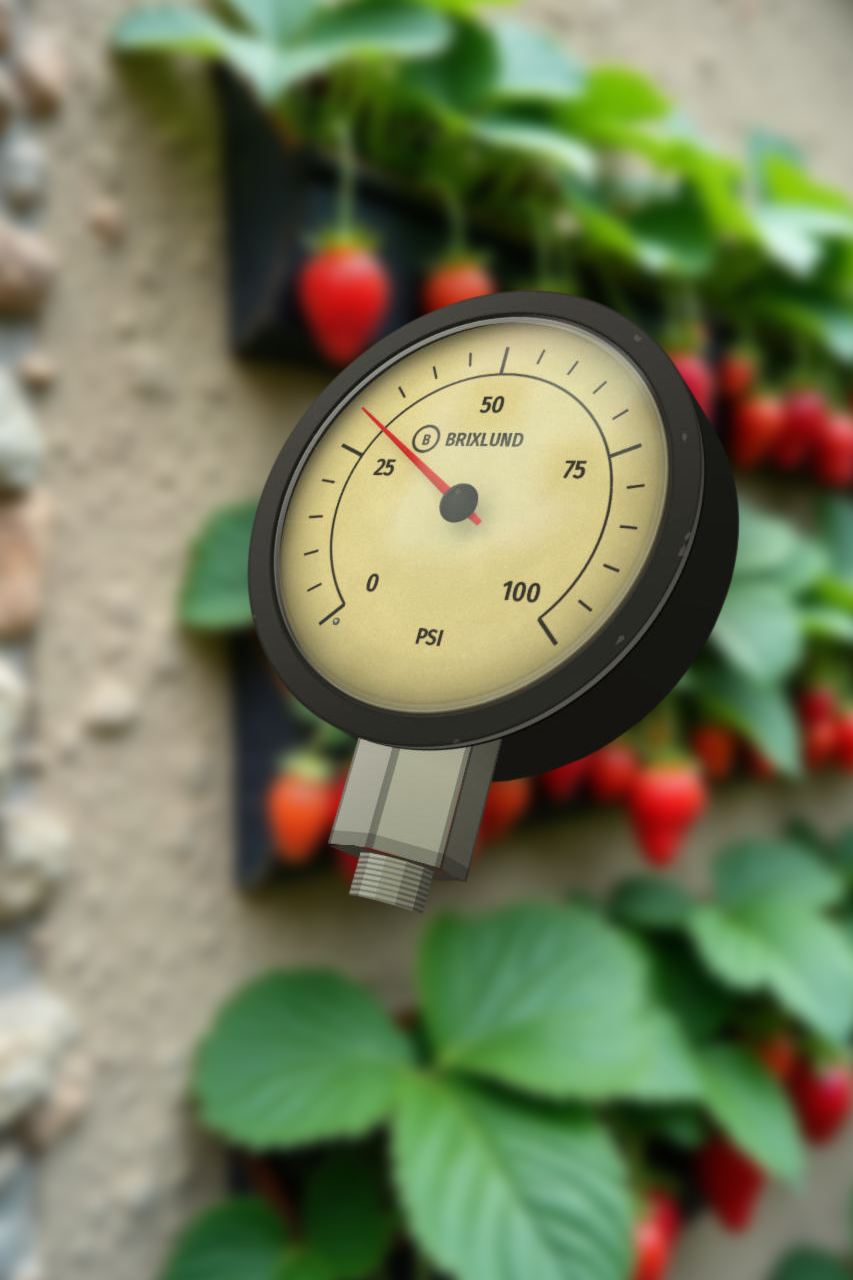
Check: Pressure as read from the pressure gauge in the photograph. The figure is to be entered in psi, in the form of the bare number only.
30
